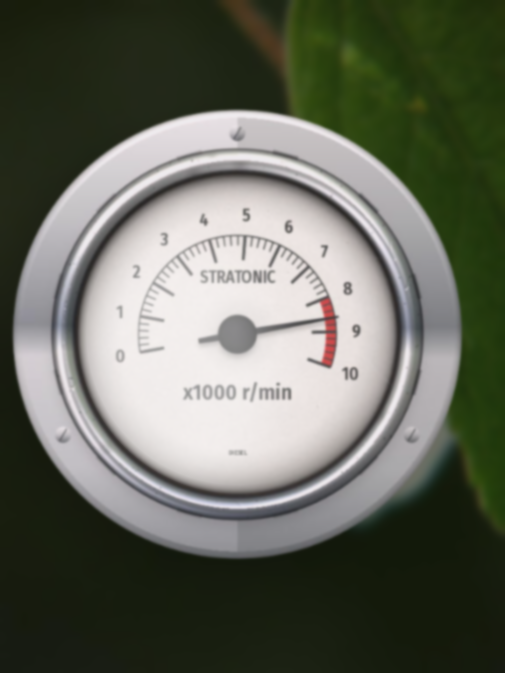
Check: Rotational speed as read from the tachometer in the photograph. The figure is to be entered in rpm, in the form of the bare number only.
8600
